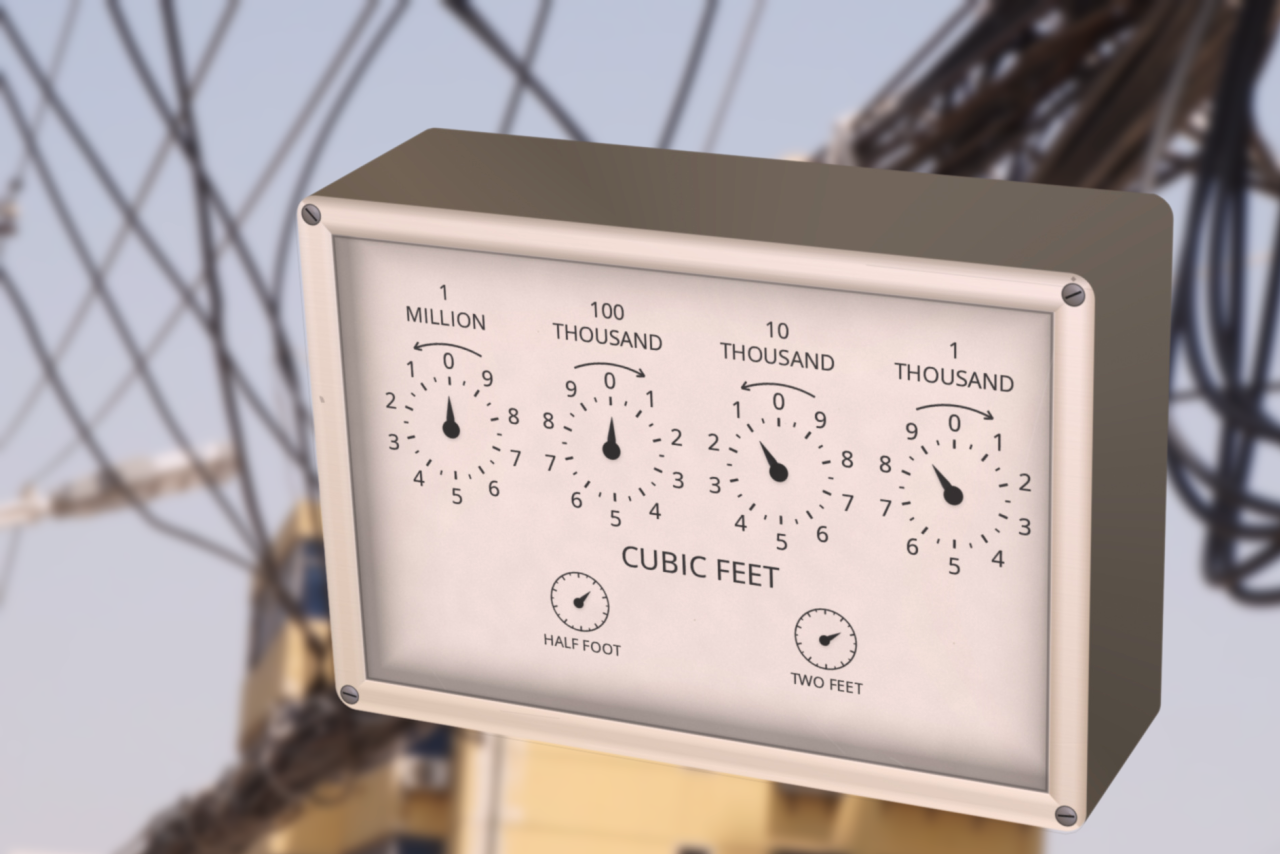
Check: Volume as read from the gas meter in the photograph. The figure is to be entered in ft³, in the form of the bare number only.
900
